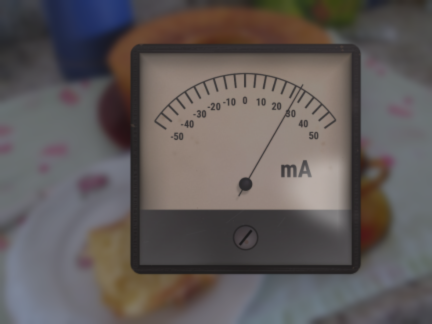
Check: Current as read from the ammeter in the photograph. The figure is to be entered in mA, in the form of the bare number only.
27.5
